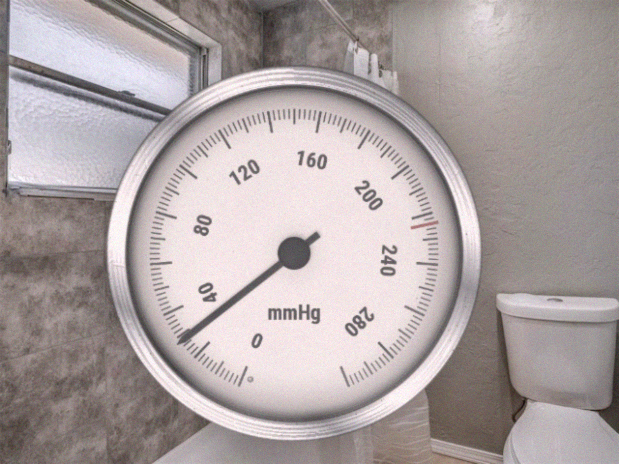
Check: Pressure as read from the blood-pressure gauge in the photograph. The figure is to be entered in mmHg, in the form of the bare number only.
28
